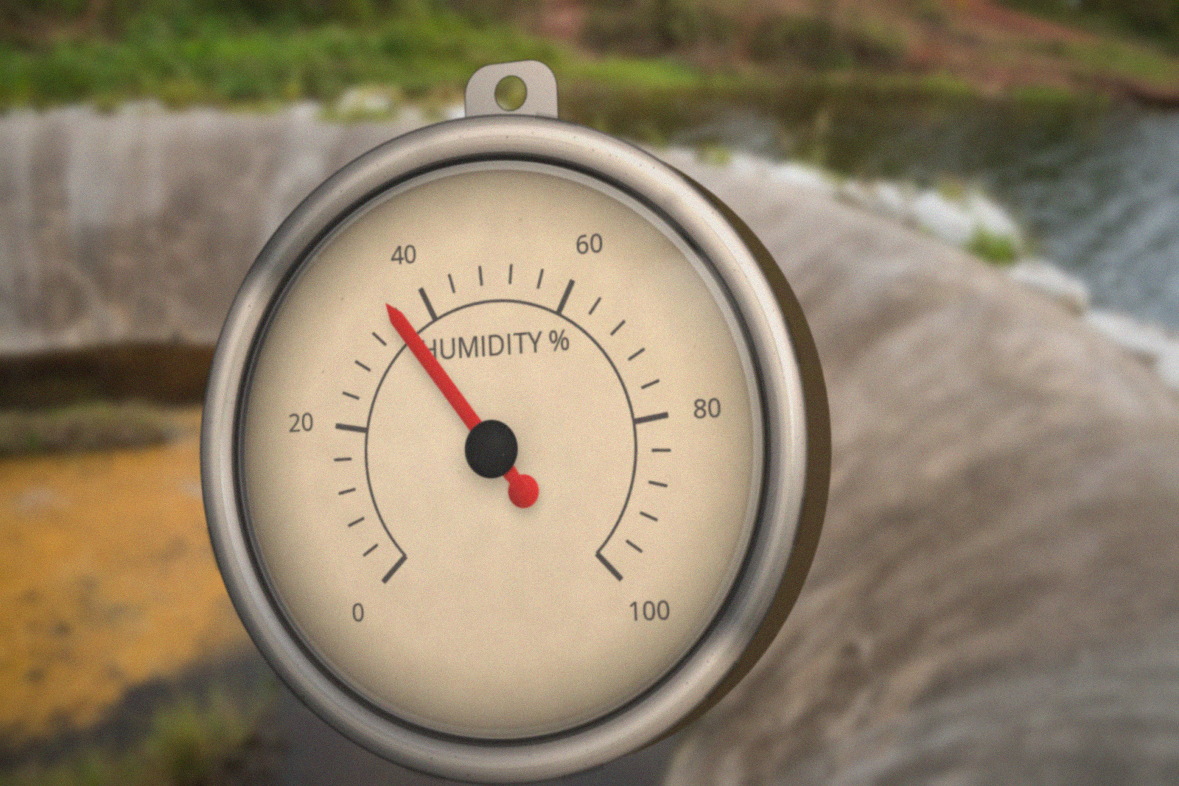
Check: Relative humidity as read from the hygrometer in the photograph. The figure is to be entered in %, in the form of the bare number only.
36
